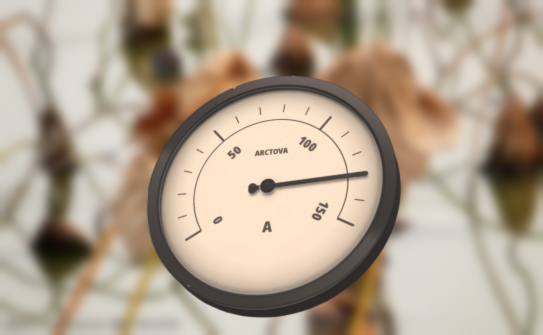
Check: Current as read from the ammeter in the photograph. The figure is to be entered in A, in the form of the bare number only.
130
